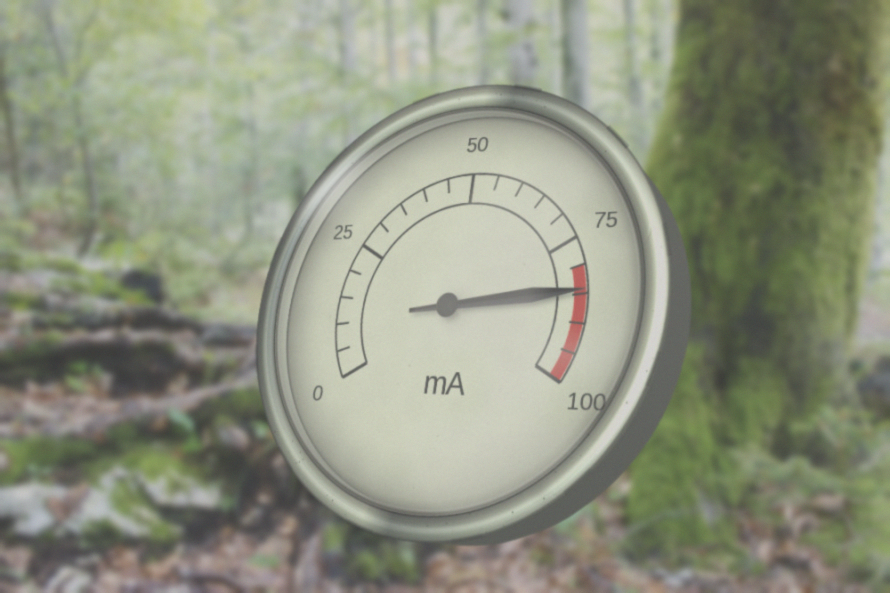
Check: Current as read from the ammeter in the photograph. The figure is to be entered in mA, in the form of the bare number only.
85
